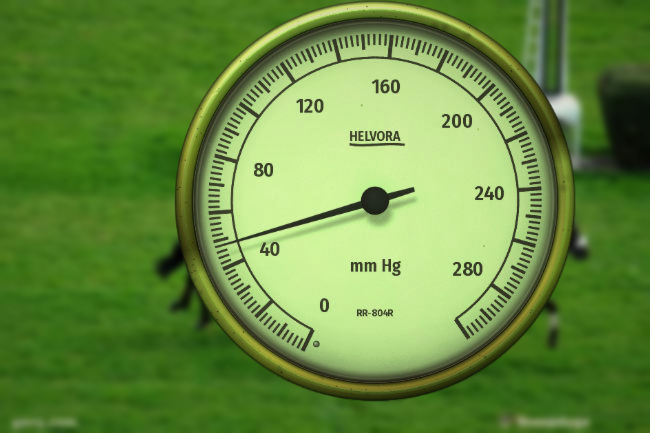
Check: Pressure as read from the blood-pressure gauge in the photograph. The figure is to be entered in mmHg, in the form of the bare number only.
48
